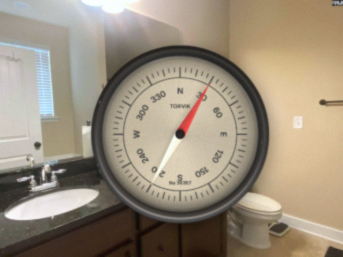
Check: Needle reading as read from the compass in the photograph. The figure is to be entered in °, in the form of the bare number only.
30
